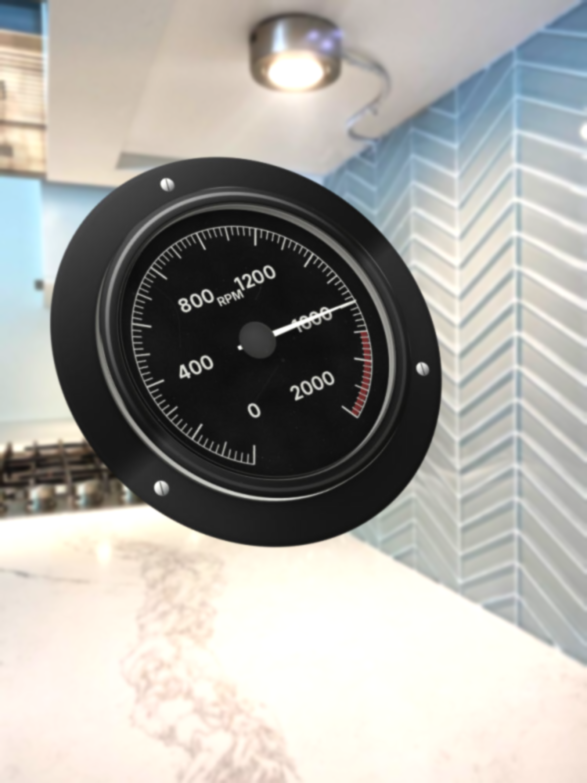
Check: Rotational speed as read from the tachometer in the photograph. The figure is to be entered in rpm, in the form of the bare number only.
1600
